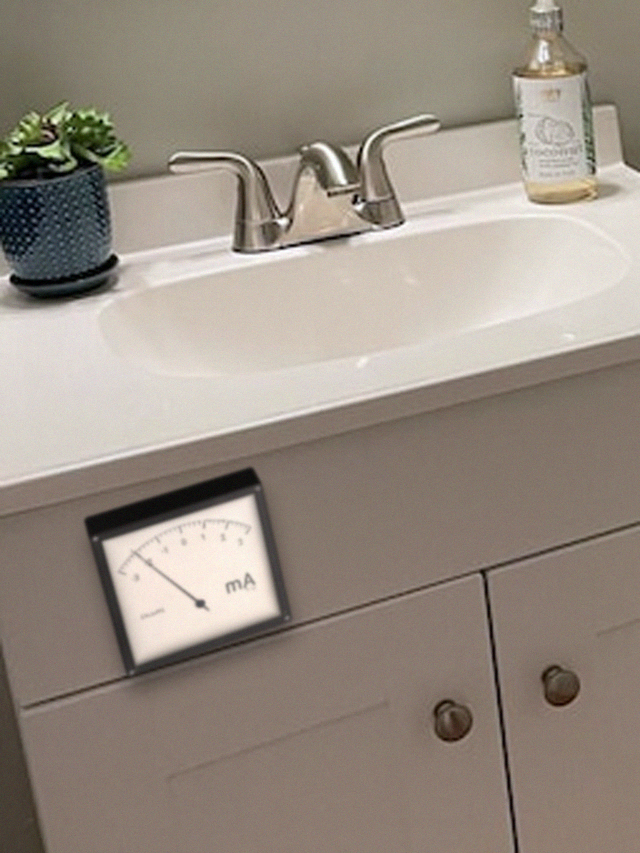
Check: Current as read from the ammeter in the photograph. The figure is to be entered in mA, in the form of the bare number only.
-2
